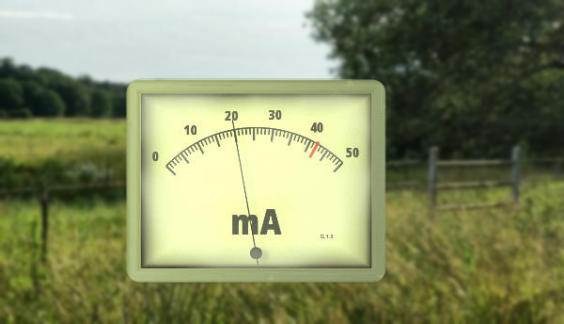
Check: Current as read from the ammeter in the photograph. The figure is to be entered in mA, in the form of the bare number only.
20
